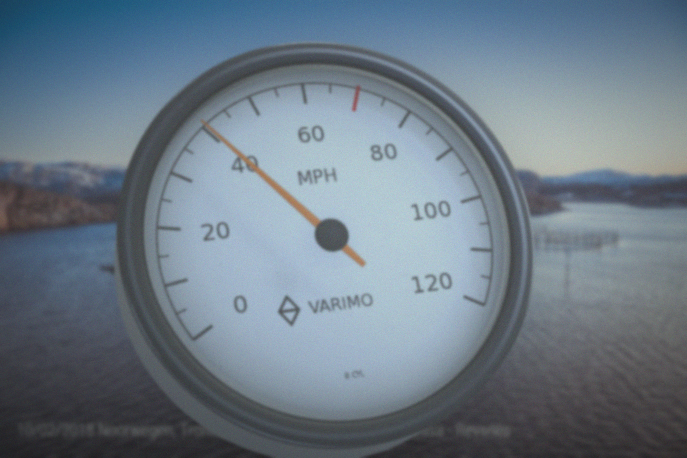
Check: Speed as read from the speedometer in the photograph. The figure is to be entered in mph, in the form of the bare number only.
40
